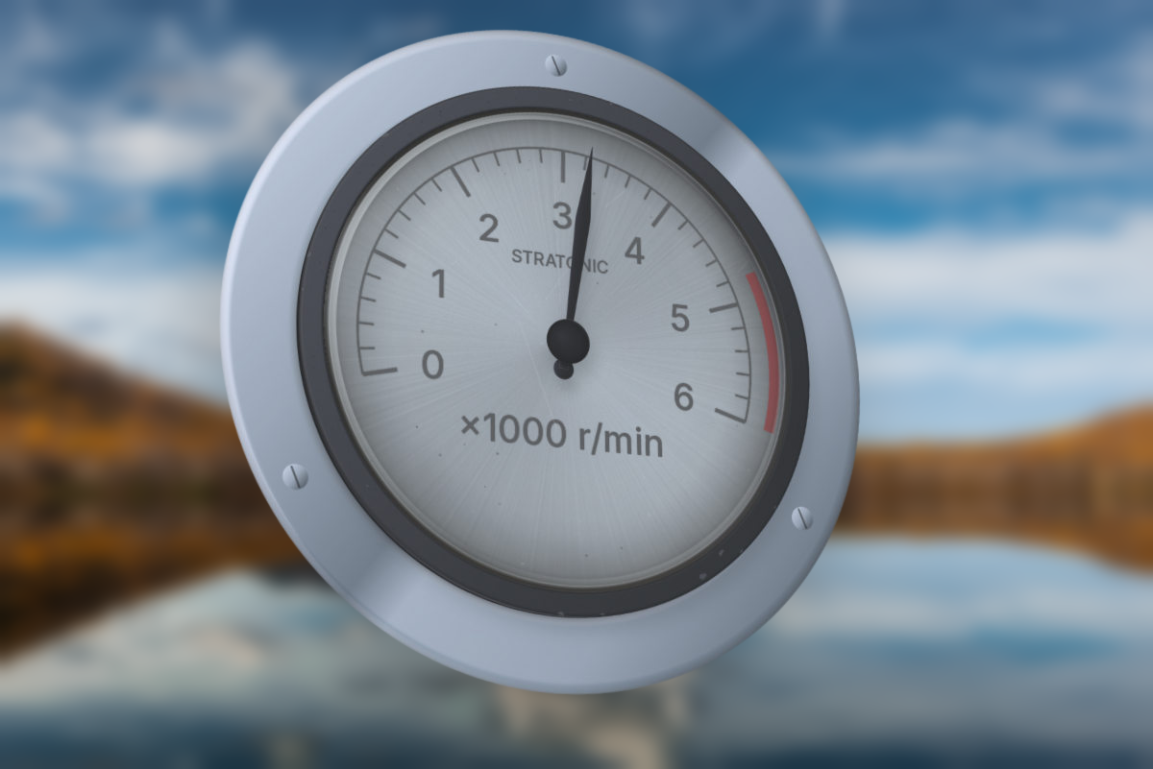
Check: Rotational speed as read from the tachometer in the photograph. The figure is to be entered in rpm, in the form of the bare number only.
3200
